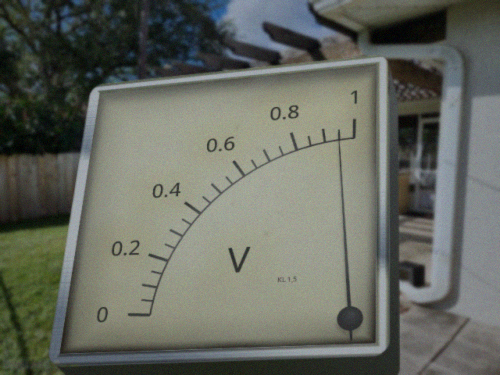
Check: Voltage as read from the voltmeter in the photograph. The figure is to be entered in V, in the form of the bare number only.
0.95
